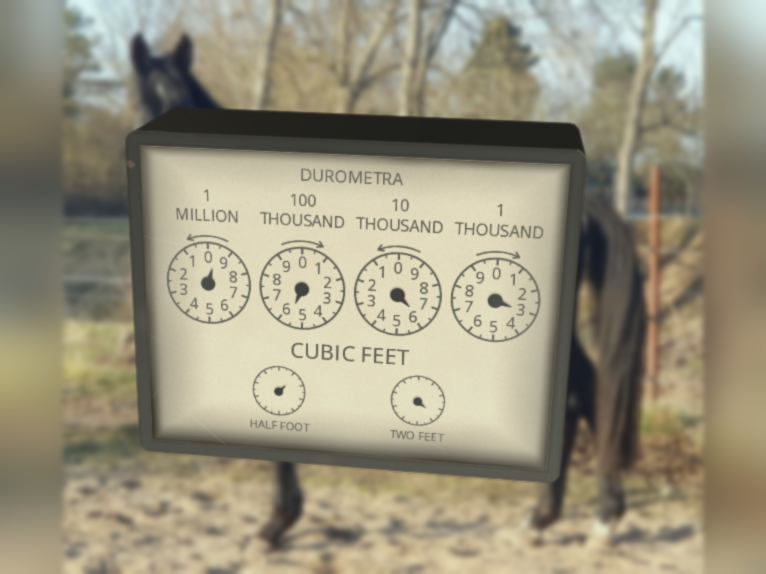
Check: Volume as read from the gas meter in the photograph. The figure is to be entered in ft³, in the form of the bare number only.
956300
